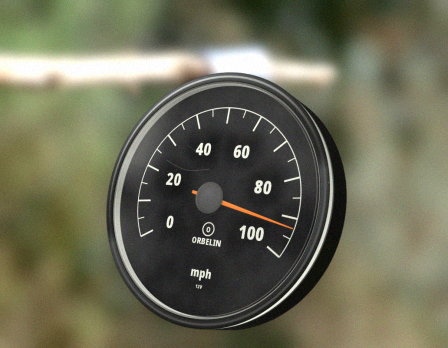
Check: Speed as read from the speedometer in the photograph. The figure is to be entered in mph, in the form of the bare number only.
92.5
